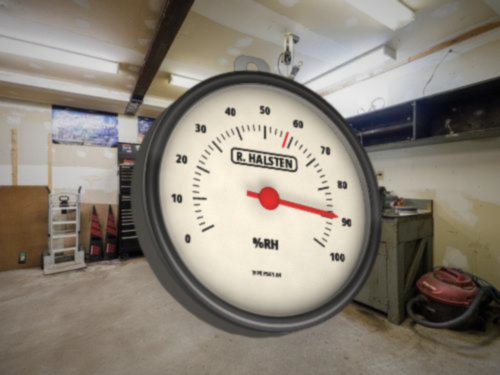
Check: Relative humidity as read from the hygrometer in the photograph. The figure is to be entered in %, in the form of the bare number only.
90
